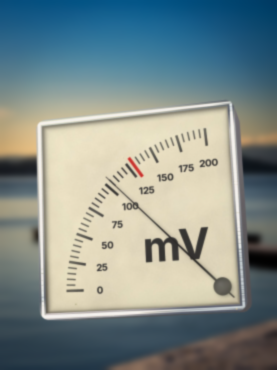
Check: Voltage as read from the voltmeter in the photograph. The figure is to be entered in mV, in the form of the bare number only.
105
